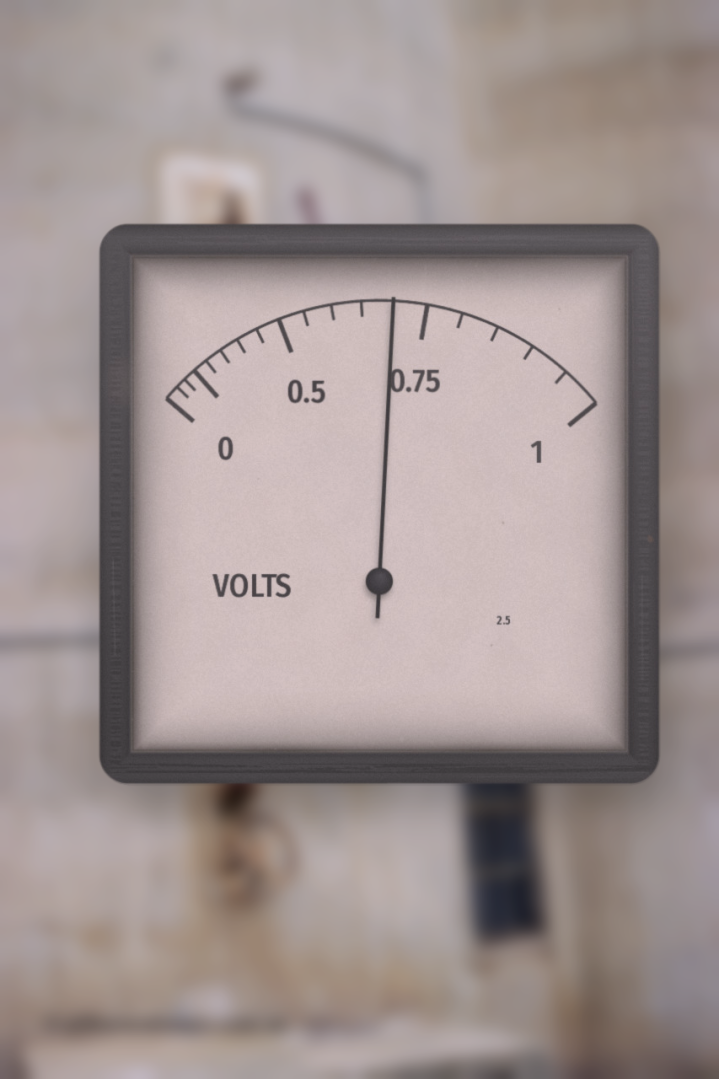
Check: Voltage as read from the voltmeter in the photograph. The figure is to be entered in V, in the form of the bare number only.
0.7
